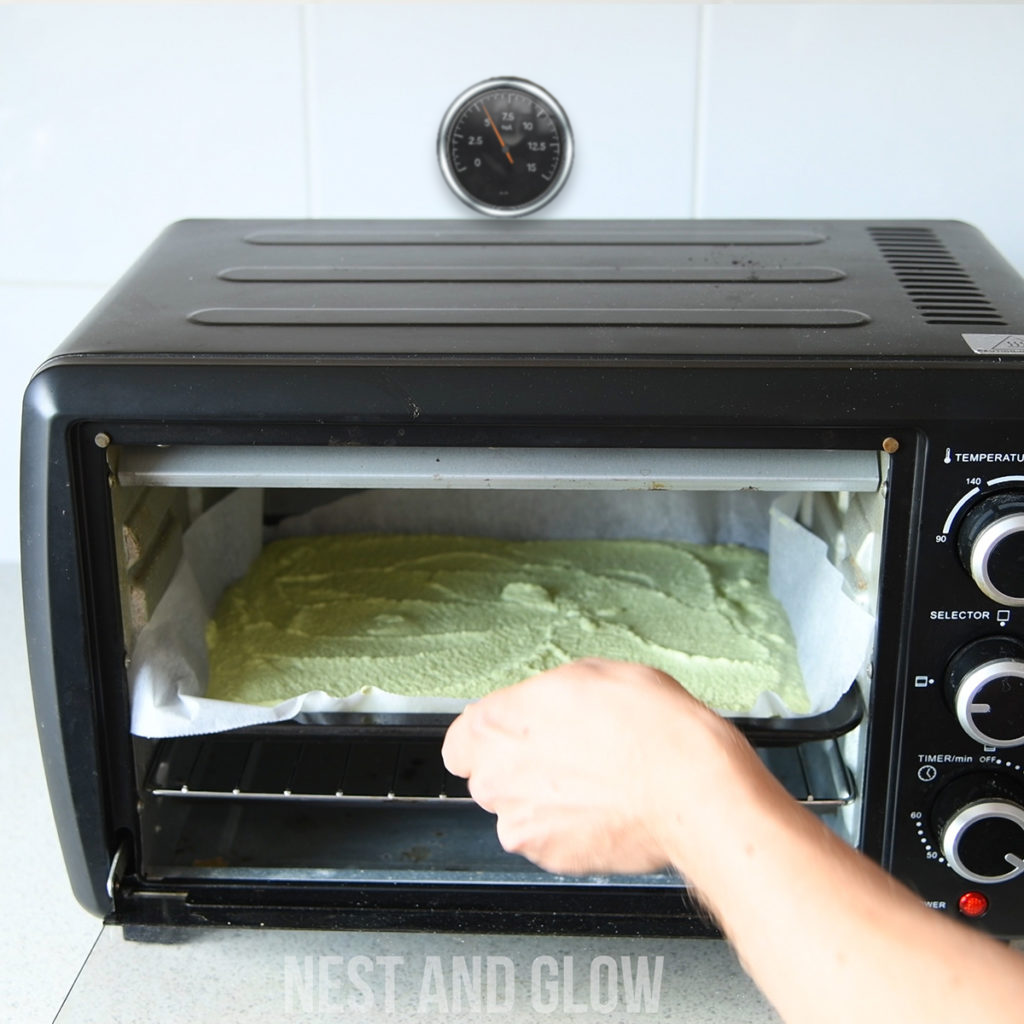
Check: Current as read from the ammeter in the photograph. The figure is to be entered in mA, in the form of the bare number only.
5.5
